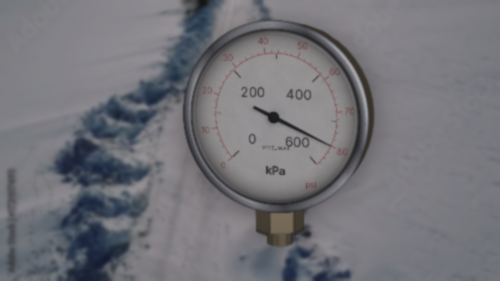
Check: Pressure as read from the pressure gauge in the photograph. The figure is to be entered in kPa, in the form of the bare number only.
550
